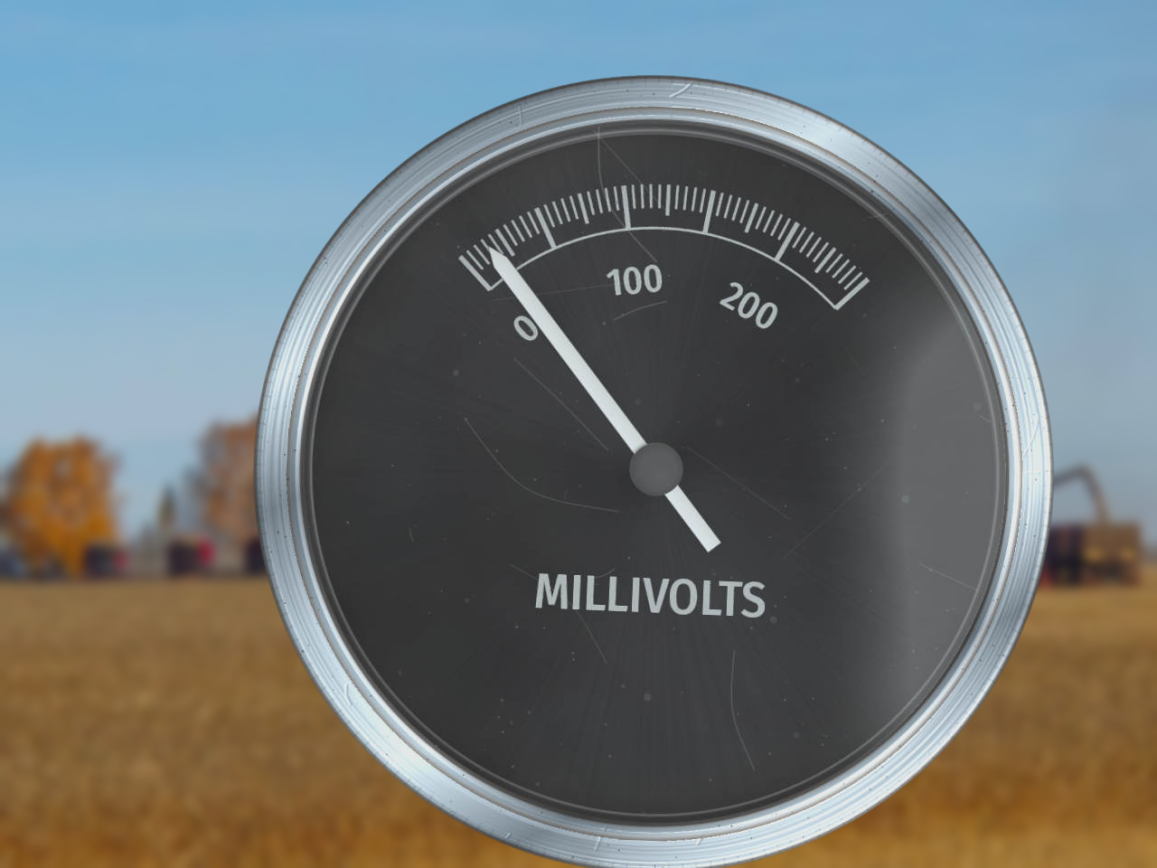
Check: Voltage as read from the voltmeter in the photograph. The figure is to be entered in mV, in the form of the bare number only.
15
